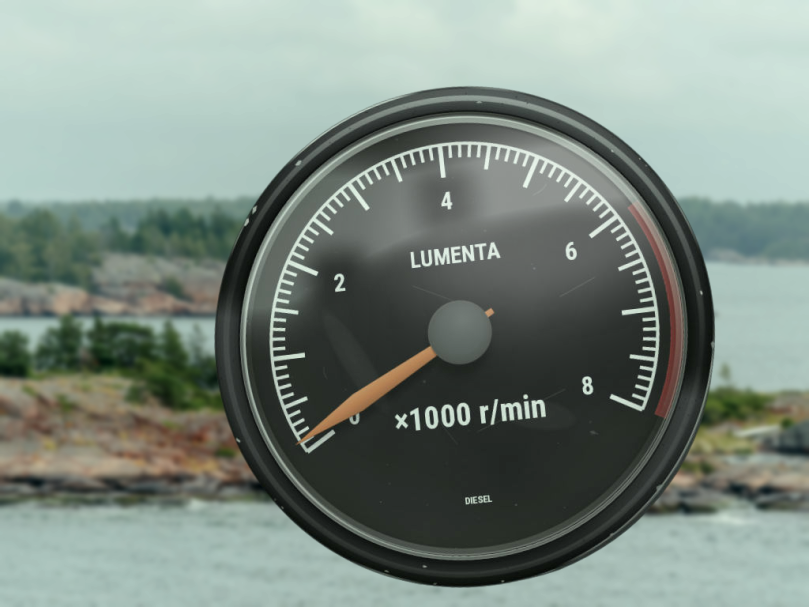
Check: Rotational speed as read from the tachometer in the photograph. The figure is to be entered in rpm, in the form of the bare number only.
100
